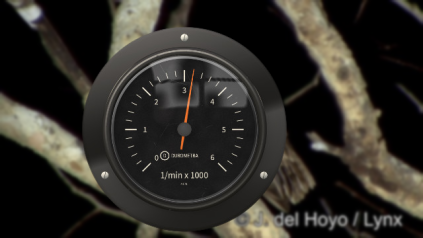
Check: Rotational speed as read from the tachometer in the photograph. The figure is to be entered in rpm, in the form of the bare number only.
3200
